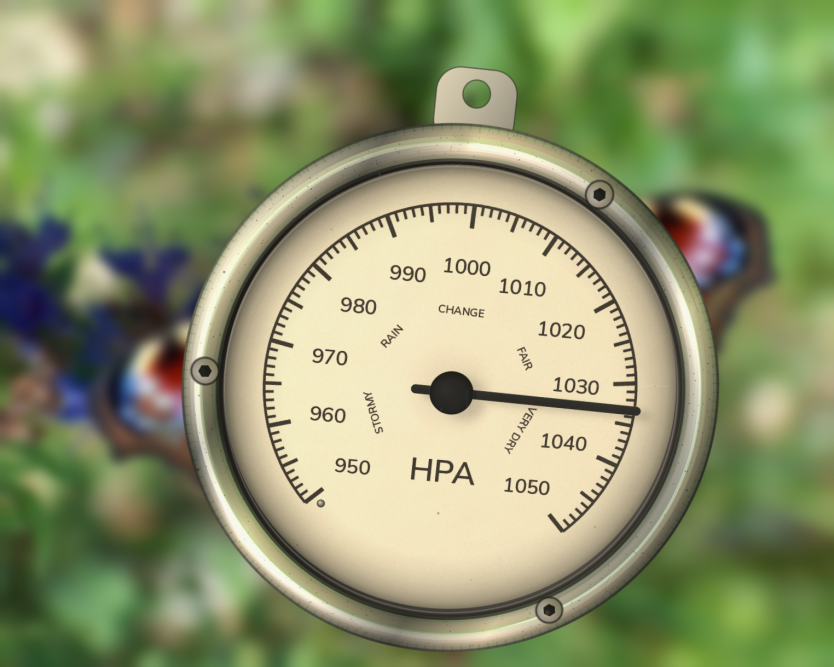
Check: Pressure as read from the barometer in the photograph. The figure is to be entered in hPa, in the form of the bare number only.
1033
